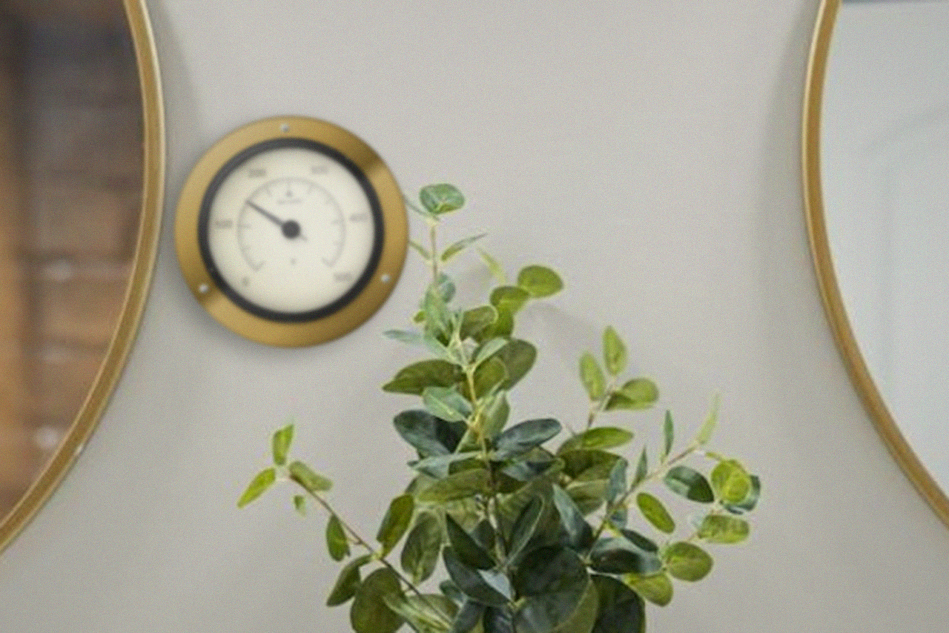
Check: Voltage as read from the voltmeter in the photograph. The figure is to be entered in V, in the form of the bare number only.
150
